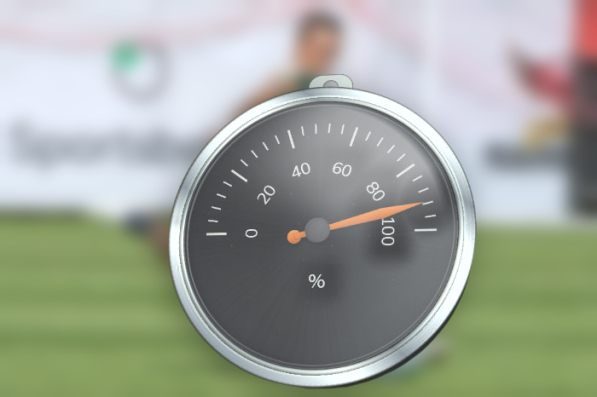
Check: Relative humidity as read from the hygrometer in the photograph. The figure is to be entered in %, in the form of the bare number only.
92
